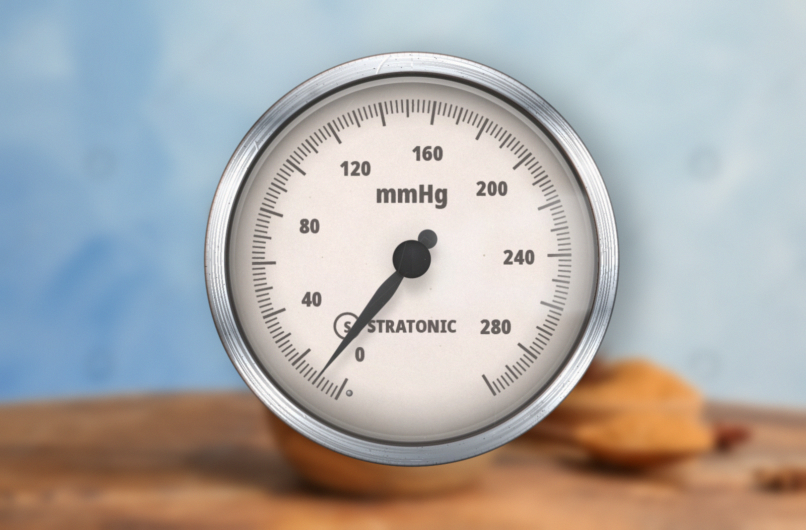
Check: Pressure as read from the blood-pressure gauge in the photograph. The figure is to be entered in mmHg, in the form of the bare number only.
10
